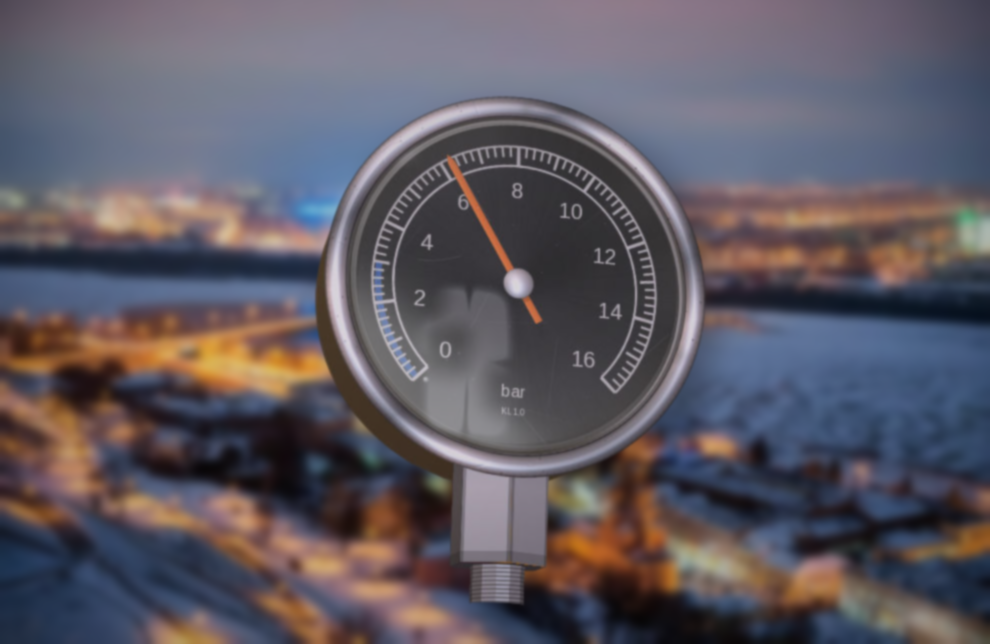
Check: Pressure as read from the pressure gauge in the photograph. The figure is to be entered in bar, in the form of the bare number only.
6.2
